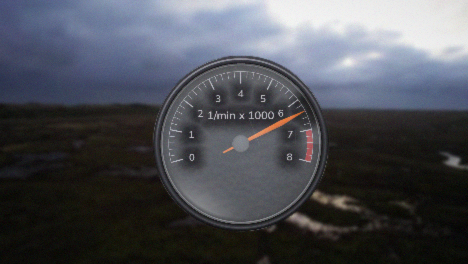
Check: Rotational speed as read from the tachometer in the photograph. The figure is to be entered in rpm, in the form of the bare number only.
6400
